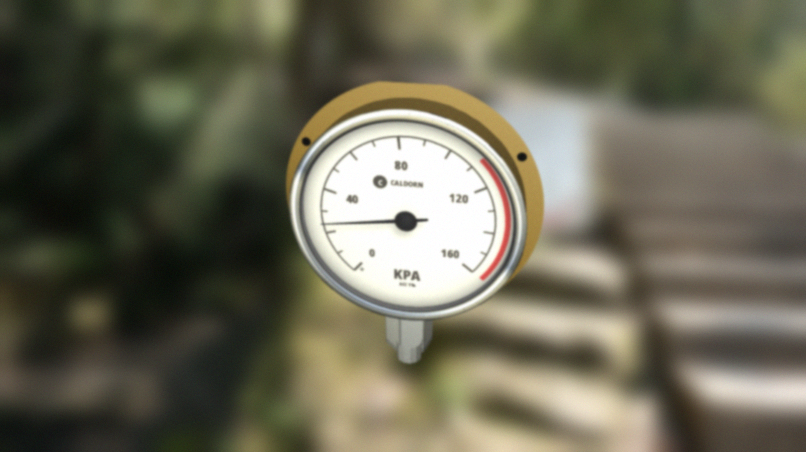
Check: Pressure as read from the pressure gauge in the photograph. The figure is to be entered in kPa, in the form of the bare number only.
25
